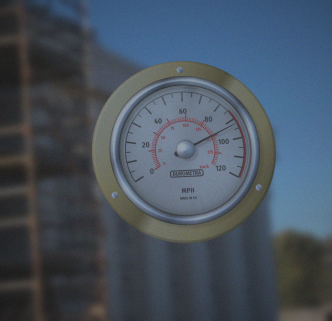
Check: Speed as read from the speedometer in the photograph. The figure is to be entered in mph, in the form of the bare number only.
92.5
